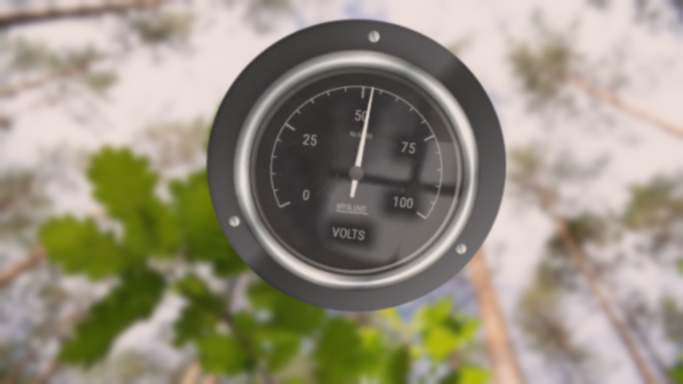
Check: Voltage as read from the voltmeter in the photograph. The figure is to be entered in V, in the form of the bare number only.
52.5
